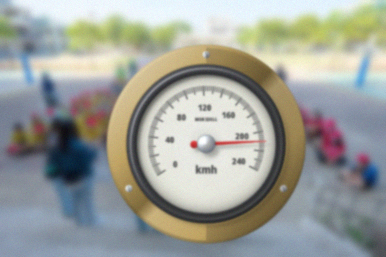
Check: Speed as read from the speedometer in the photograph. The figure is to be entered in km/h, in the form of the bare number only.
210
